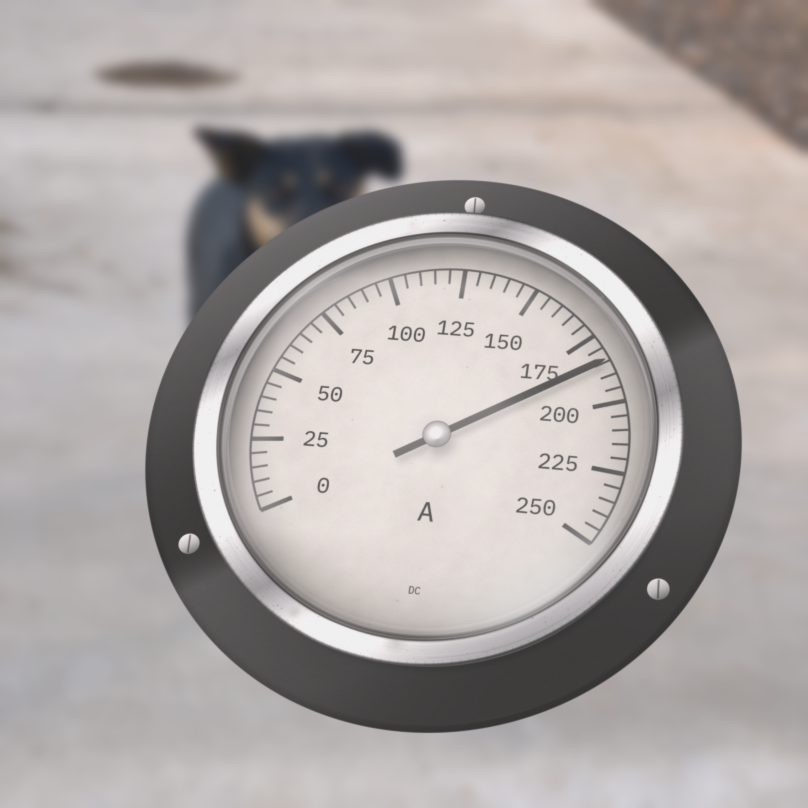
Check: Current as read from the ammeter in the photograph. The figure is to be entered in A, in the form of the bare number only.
185
